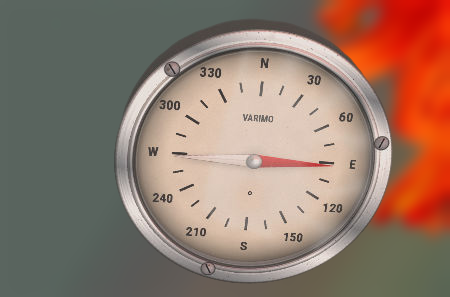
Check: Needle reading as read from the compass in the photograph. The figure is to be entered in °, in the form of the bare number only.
90
